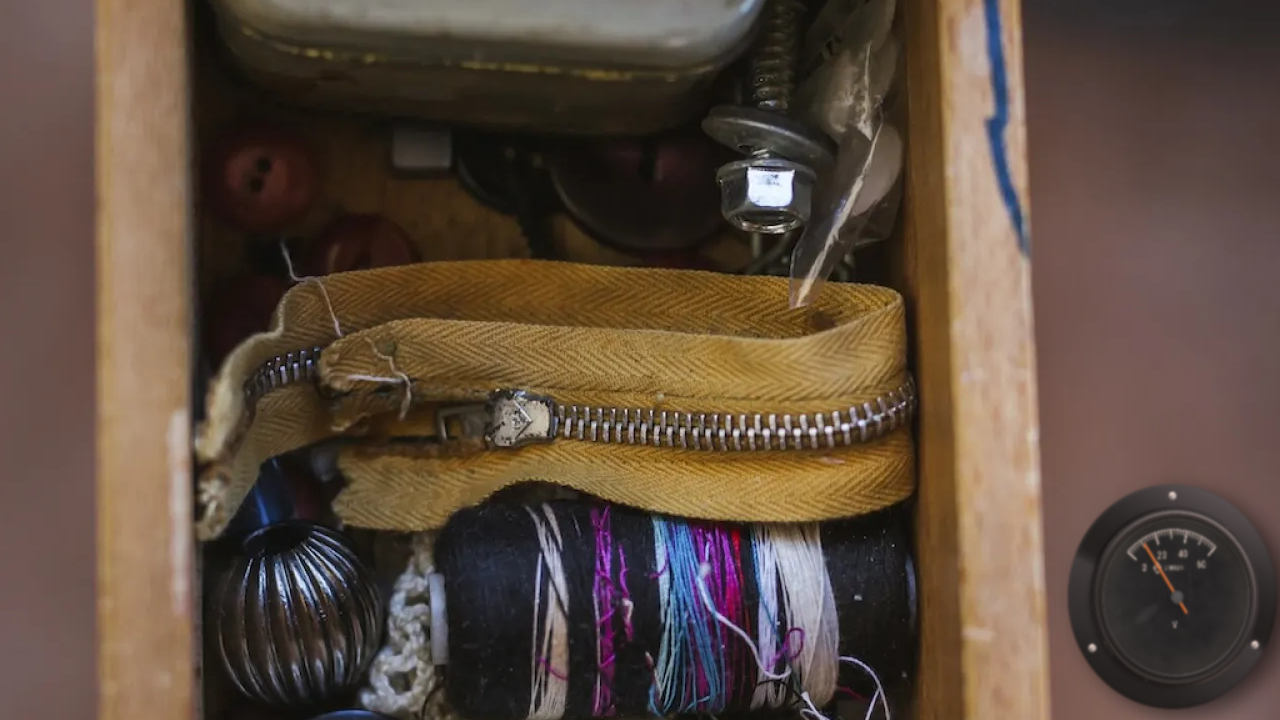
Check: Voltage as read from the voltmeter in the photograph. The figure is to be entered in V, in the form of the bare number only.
10
